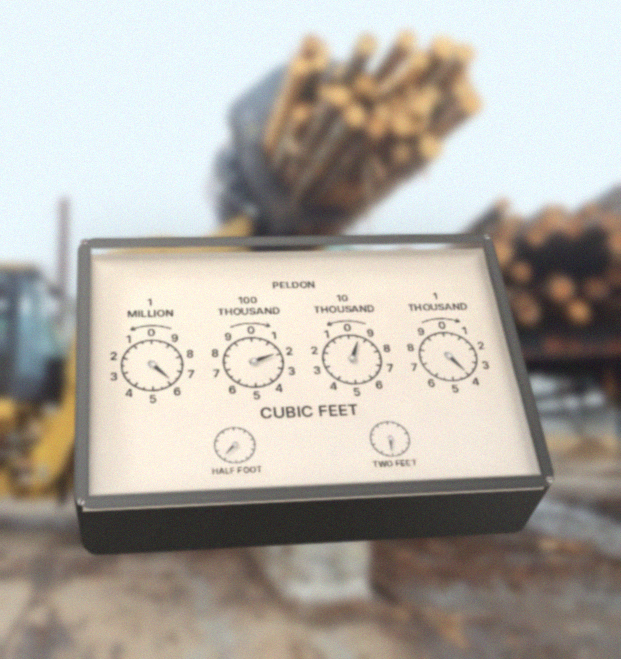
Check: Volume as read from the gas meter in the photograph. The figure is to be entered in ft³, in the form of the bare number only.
619400
